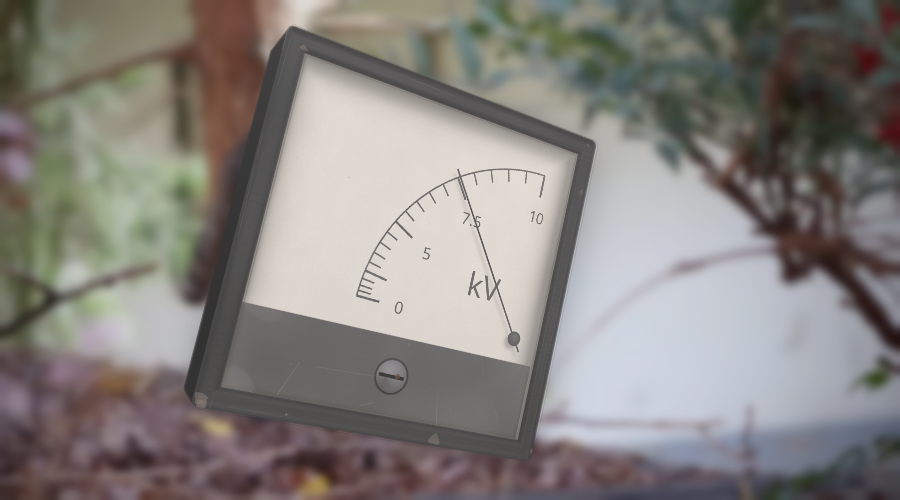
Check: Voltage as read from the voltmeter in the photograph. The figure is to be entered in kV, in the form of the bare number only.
7.5
